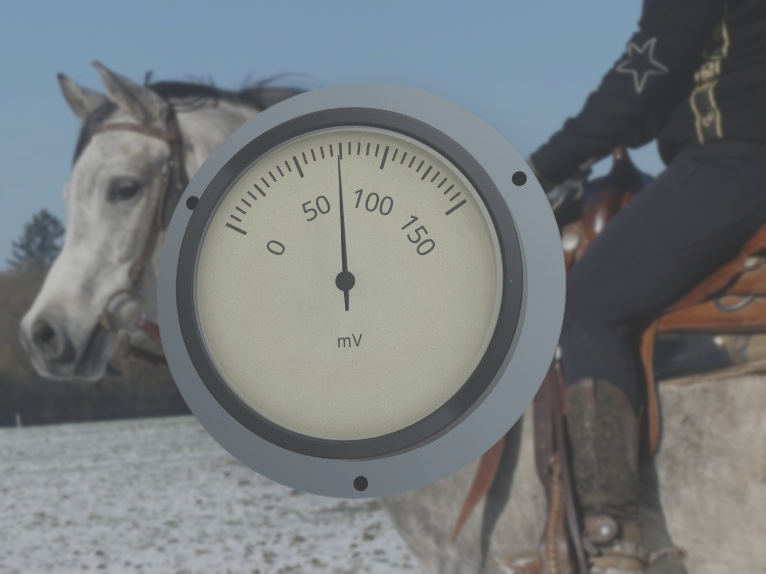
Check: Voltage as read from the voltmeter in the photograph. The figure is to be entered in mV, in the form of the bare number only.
75
